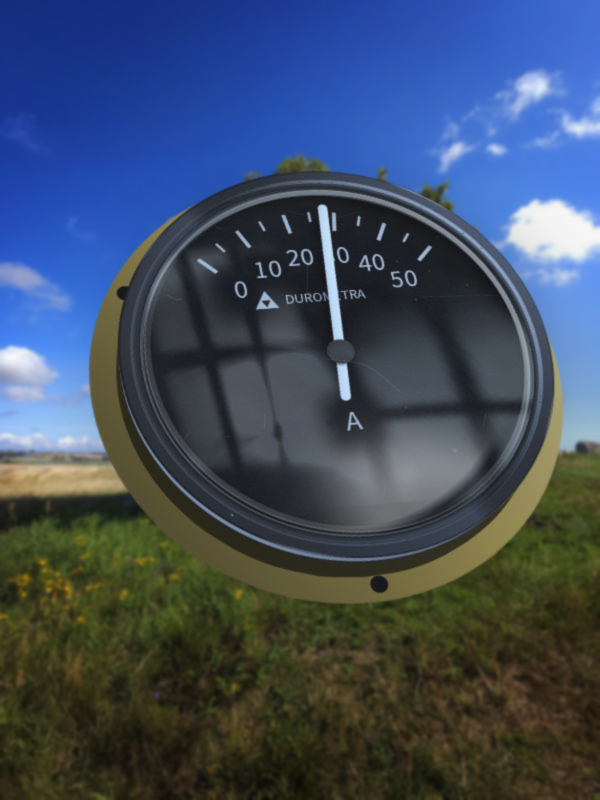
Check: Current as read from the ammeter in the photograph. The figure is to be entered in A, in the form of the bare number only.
27.5
